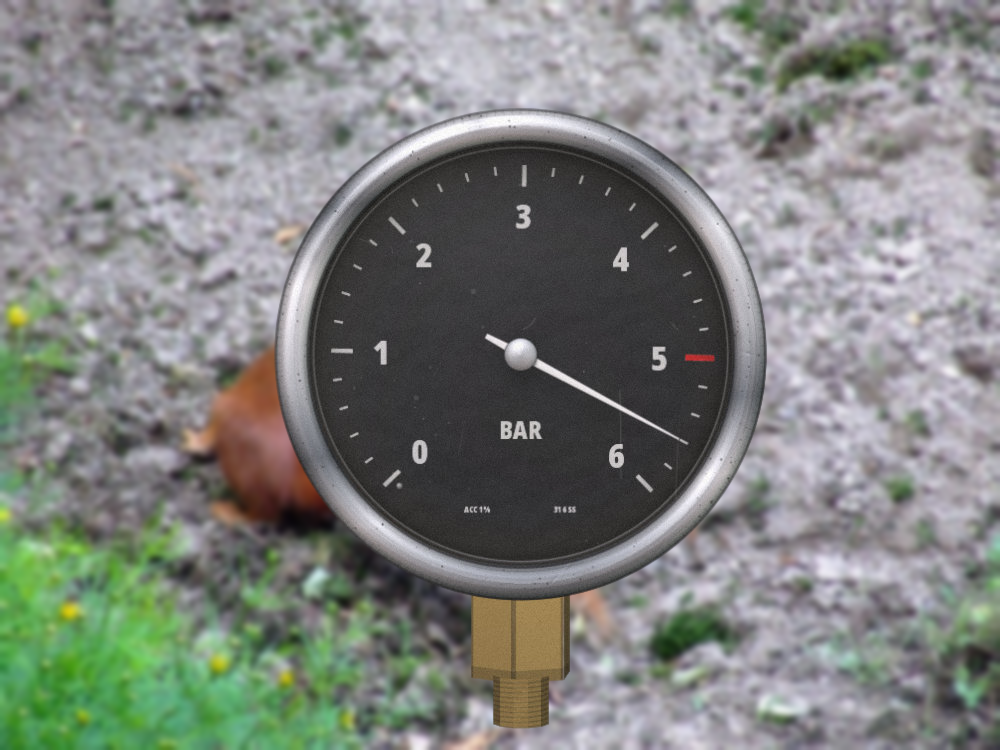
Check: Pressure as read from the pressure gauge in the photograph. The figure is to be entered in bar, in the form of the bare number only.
5.6
